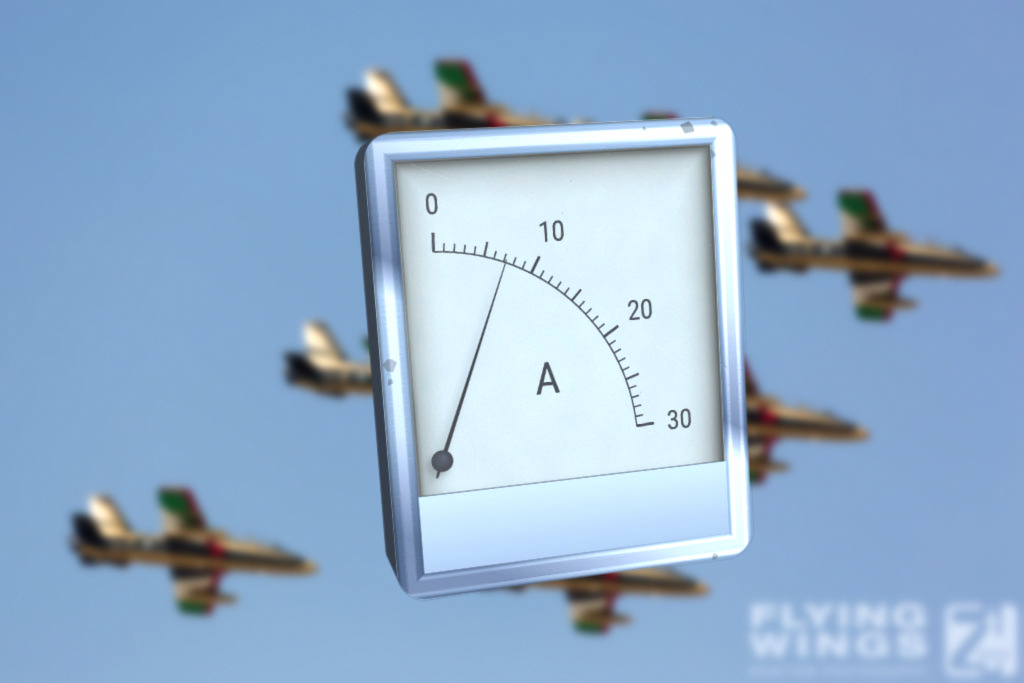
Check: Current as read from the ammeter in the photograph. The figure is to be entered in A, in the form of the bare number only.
7
